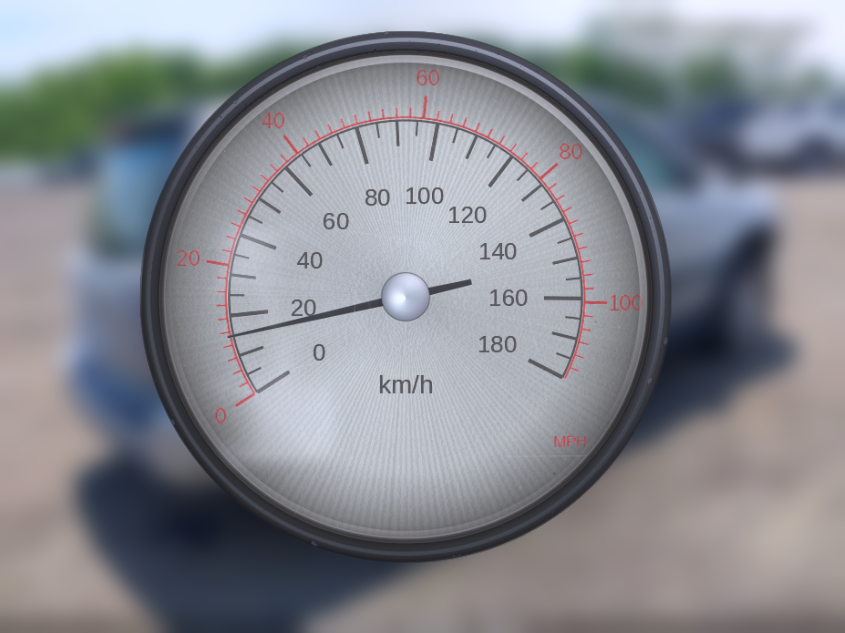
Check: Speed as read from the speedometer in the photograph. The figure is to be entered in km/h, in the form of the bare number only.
15
